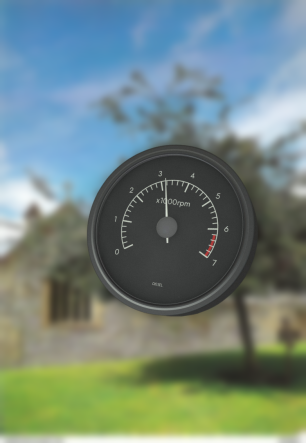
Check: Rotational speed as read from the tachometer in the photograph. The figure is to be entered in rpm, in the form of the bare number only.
3200
